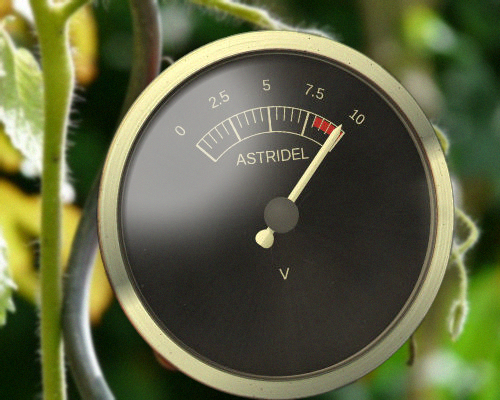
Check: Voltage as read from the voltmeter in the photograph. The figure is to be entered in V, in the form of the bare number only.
9.5
